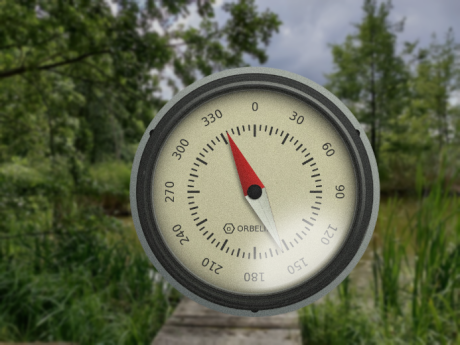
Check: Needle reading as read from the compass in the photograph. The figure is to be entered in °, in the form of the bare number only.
335
